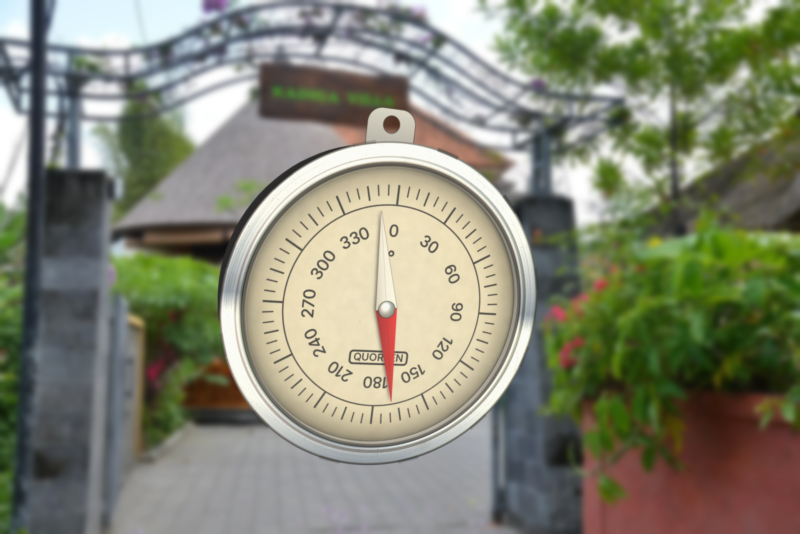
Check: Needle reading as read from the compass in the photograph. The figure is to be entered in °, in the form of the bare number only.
170
